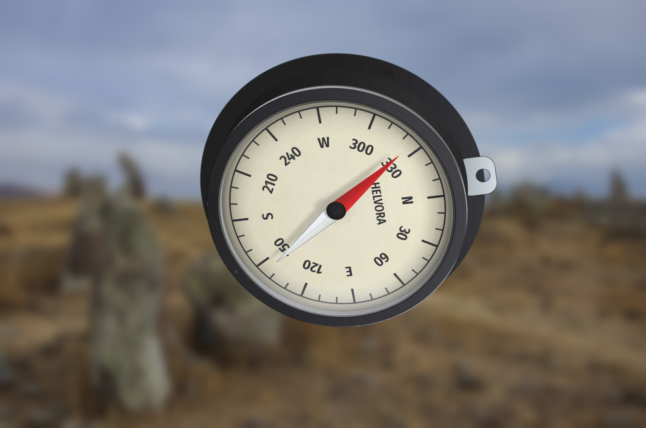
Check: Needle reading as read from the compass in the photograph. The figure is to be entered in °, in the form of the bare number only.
325
